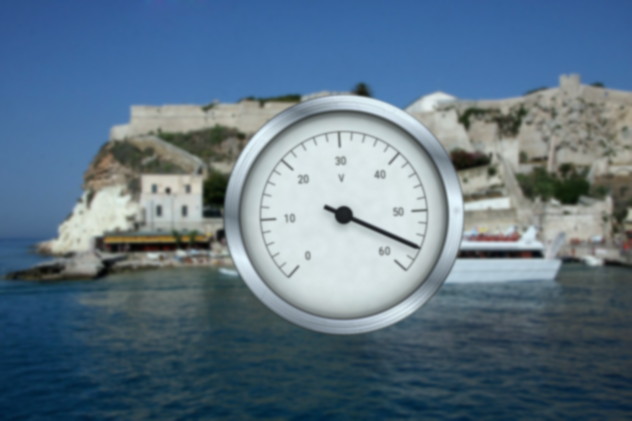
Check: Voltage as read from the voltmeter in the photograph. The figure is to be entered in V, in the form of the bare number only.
56
